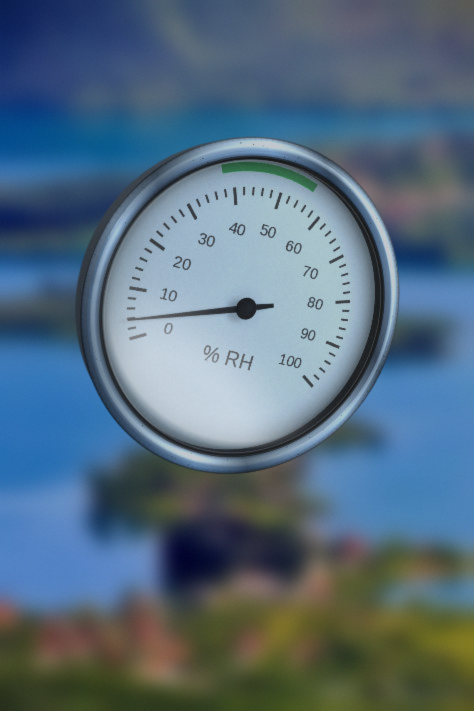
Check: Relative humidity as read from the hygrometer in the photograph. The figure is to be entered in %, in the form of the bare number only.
4
